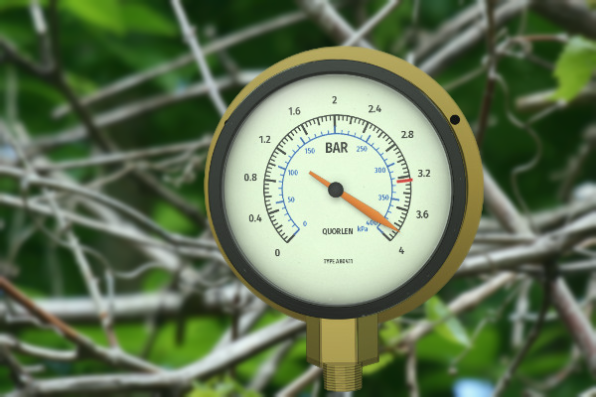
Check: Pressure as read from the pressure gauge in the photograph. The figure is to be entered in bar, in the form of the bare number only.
3.85
